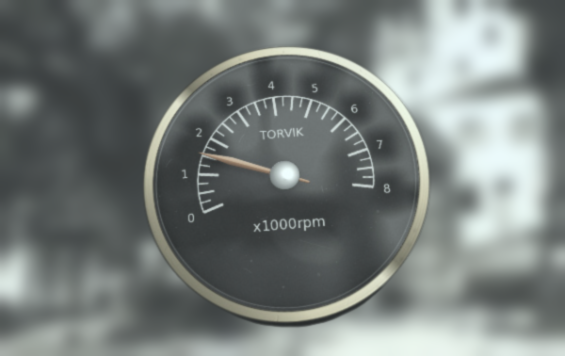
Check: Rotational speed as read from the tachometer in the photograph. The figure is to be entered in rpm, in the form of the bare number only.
1500
